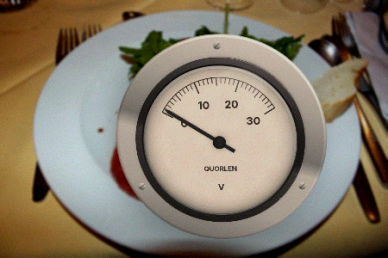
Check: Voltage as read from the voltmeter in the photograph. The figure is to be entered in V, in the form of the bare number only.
1
